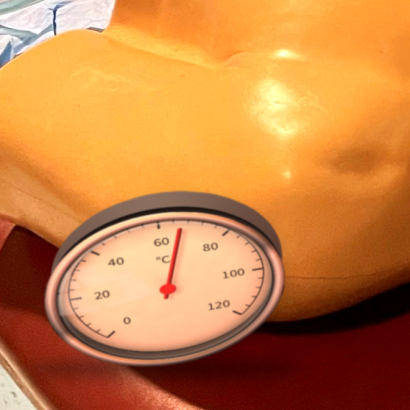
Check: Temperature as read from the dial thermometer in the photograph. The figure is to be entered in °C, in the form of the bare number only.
66
